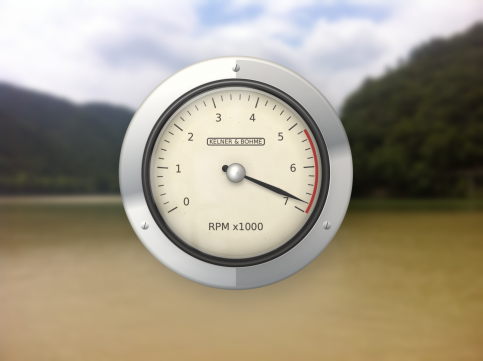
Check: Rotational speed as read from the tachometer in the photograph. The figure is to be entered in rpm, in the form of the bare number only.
6800
